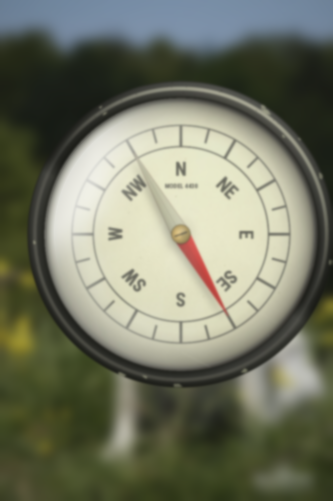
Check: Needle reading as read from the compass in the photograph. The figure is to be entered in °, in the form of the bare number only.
150
